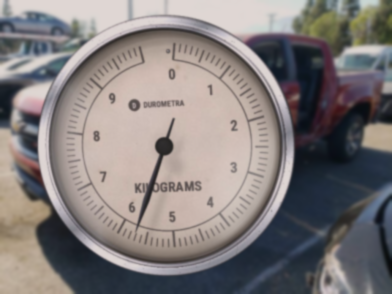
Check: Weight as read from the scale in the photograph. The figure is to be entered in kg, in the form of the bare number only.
5.7
